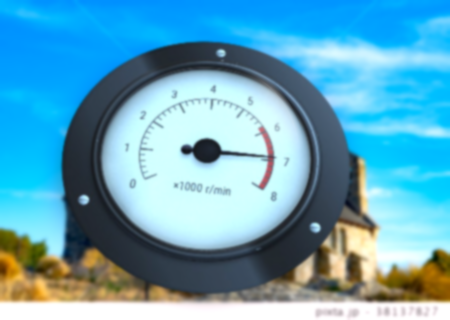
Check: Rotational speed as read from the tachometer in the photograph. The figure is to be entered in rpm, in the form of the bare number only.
7000
